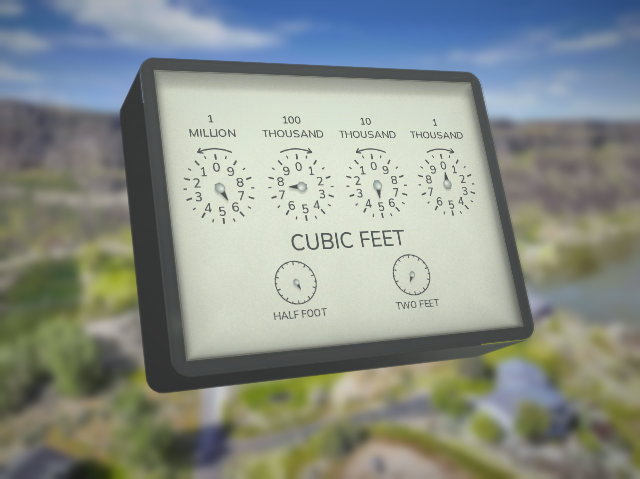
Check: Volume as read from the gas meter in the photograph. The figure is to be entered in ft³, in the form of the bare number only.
575000
